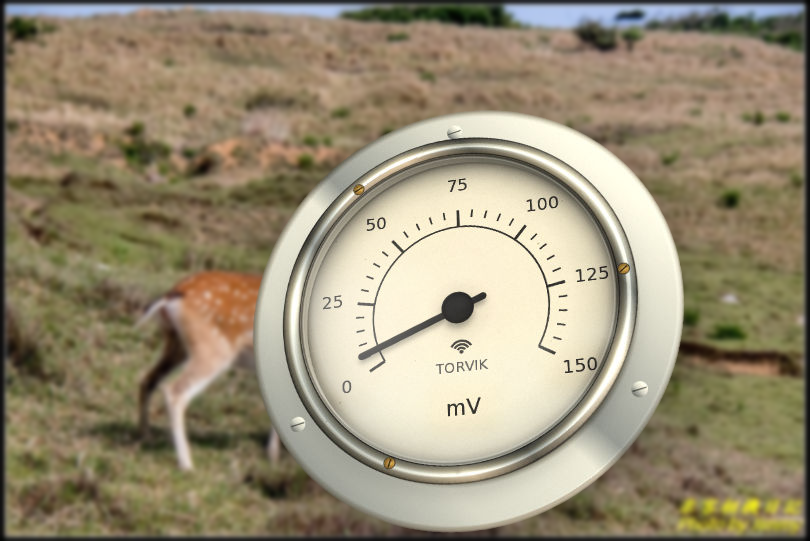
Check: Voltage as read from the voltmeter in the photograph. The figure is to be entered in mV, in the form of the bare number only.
5
